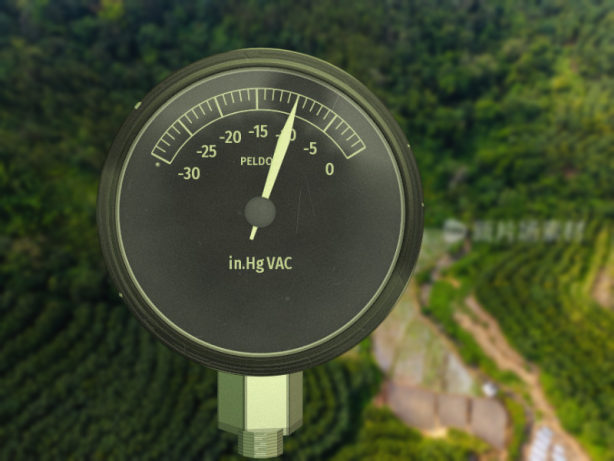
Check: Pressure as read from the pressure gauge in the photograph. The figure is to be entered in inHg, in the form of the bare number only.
-10
